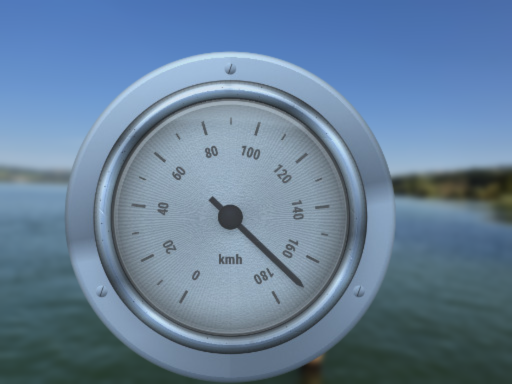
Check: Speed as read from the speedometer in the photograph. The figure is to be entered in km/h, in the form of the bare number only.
170
